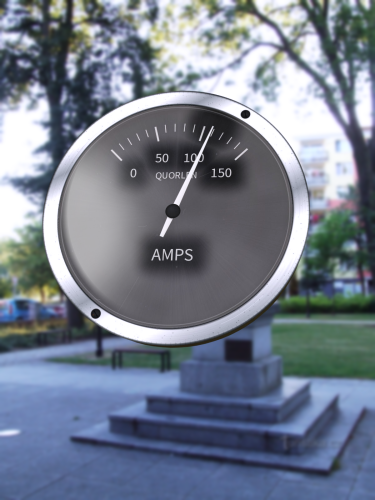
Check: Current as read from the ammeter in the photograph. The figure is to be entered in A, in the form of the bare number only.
110
